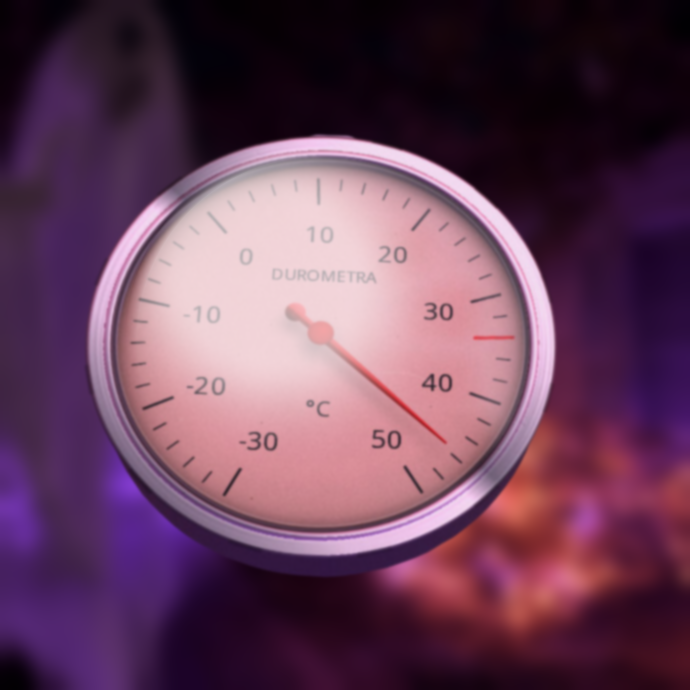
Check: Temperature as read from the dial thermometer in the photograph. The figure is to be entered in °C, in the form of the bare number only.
46
